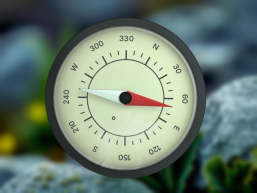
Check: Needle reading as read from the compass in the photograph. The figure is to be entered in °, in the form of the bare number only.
70
